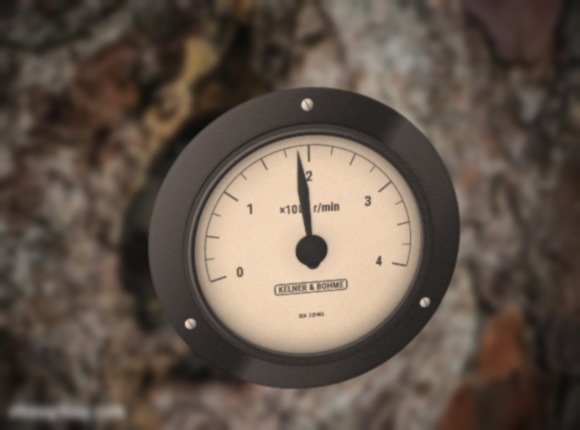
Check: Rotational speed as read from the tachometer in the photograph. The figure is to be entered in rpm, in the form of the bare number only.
1875
